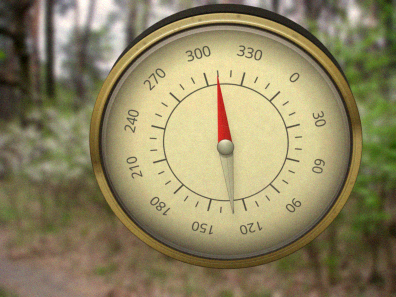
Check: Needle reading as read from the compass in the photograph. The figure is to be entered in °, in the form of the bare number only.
310
